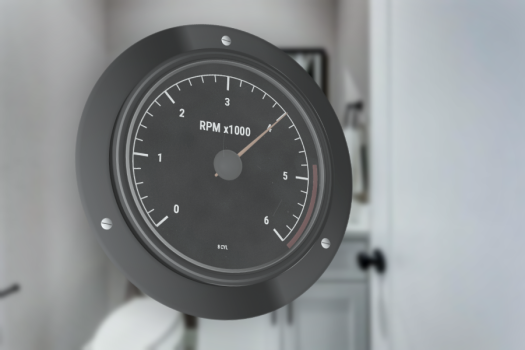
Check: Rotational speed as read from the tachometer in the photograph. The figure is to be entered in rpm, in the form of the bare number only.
4000
